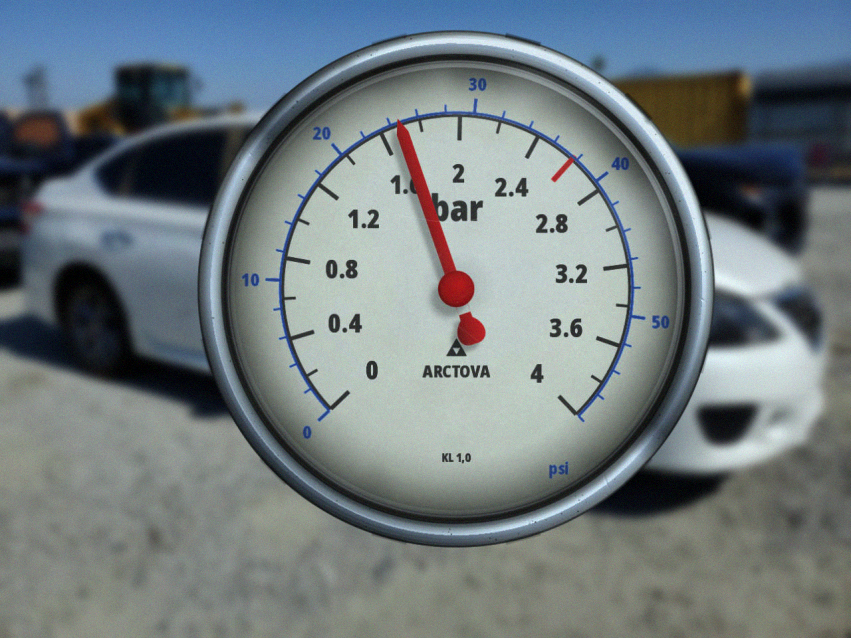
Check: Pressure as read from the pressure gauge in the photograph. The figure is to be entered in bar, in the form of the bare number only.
1.7
